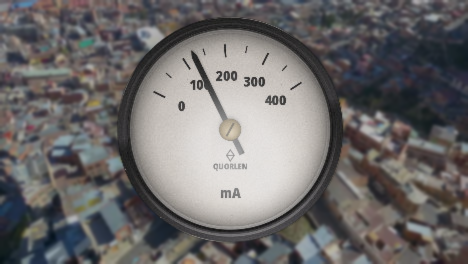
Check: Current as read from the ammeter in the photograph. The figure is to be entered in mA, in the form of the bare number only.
125
